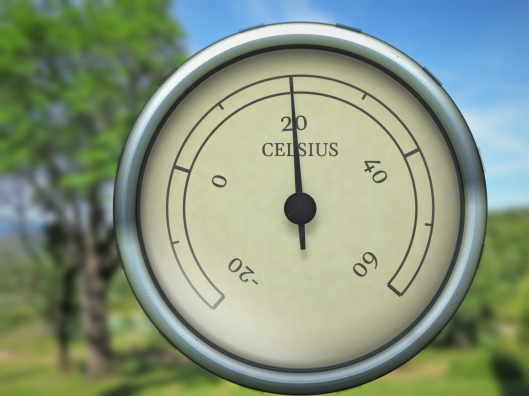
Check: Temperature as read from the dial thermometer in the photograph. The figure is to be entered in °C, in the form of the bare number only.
20
